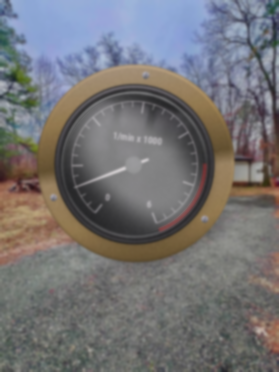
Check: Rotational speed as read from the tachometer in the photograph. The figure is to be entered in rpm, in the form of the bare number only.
600
